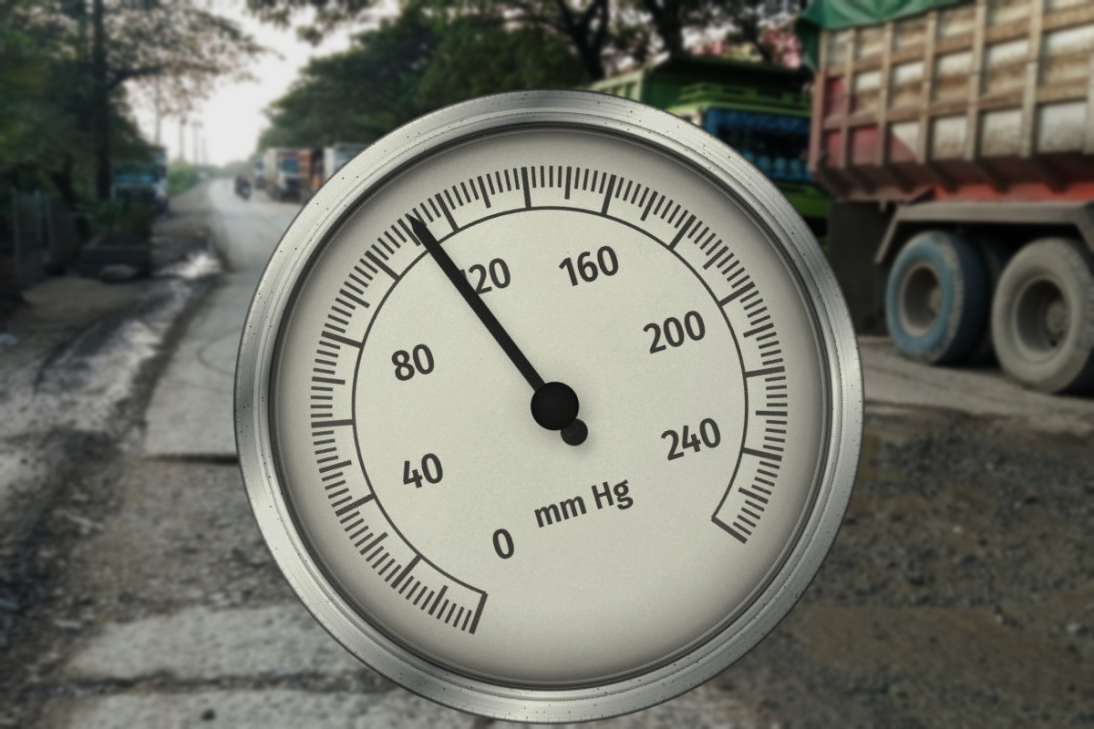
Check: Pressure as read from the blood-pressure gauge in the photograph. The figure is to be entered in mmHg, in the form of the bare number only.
112
